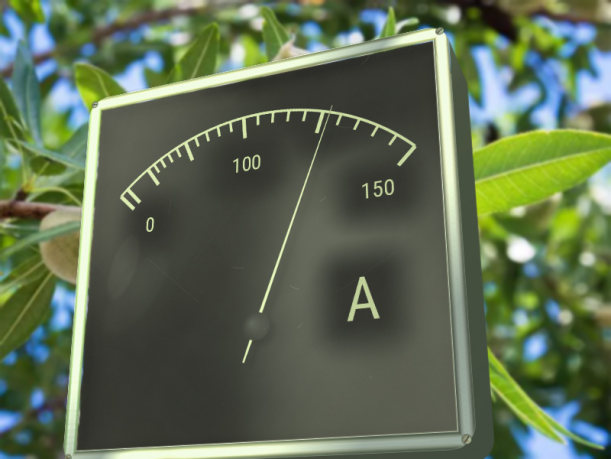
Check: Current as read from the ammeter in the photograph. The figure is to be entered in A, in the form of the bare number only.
127.5
